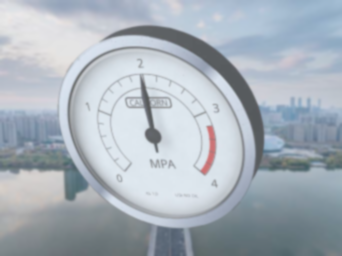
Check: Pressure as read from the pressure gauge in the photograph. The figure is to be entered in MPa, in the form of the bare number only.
2
